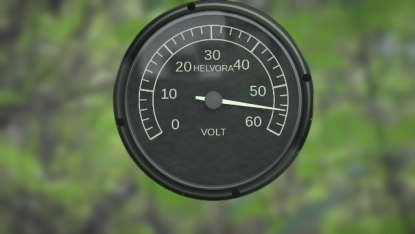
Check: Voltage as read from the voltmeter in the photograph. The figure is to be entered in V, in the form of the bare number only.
55
